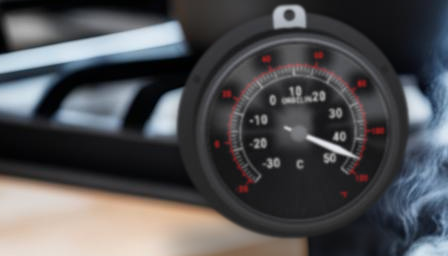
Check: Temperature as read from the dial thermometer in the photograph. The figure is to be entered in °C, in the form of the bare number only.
45
